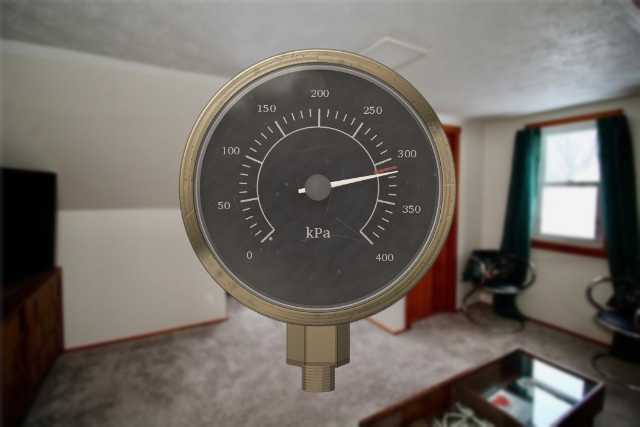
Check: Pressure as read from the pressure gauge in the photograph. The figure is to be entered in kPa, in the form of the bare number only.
315
